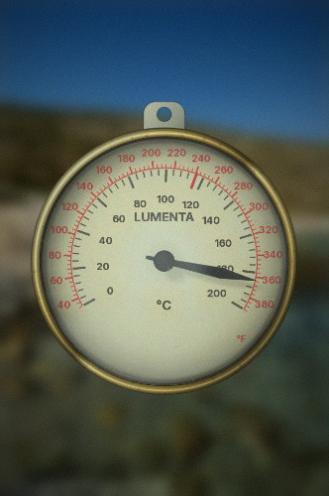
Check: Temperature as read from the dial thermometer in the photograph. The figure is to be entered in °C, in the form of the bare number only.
184
